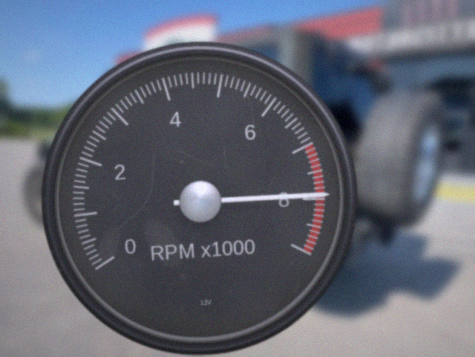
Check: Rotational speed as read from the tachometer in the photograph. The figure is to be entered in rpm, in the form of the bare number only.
7900
